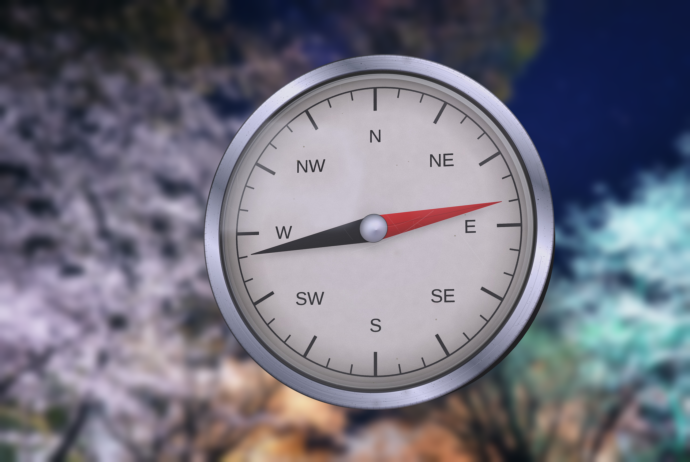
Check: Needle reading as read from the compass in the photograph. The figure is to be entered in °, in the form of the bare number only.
80
